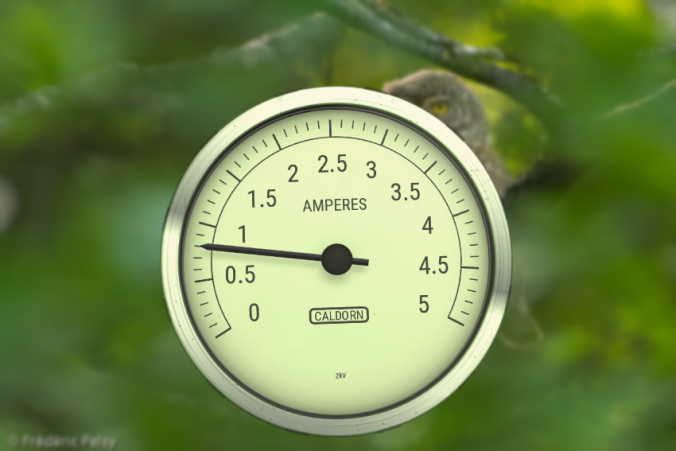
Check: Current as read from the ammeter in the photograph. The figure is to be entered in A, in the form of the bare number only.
0.8
